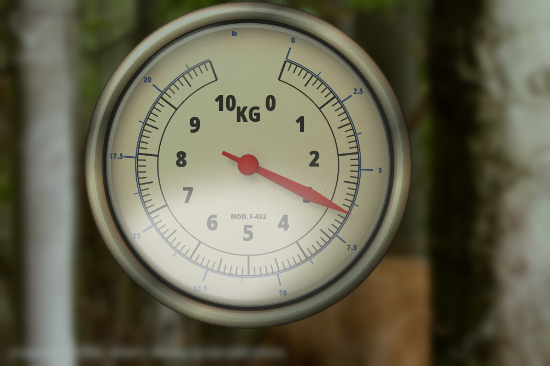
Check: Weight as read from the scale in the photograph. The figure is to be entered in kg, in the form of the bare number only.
3
